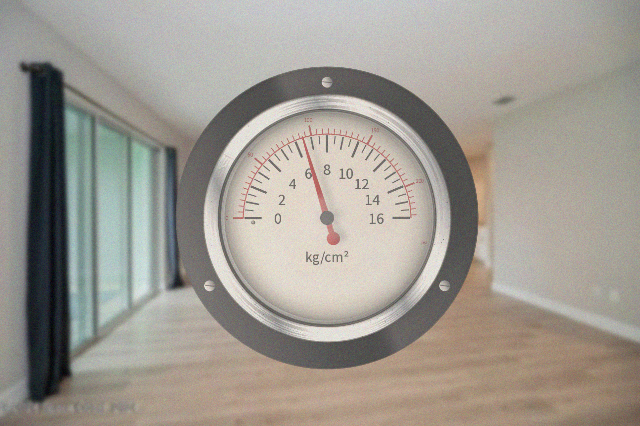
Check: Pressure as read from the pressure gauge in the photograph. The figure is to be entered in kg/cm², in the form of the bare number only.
6.5
